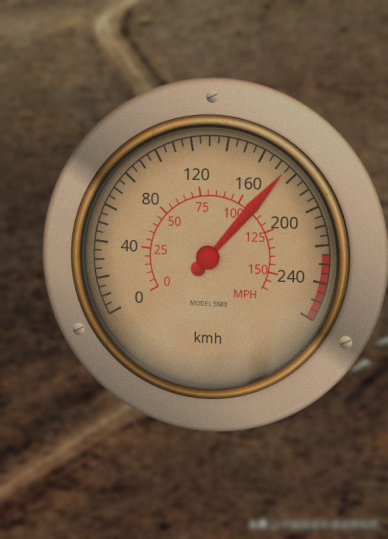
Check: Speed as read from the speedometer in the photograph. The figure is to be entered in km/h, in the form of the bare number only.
175
